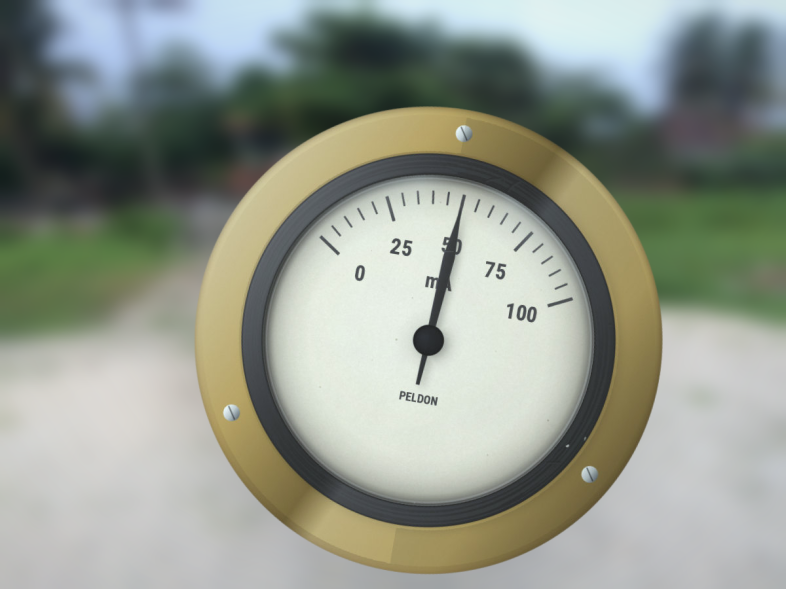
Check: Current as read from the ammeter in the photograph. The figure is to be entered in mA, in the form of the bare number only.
50
